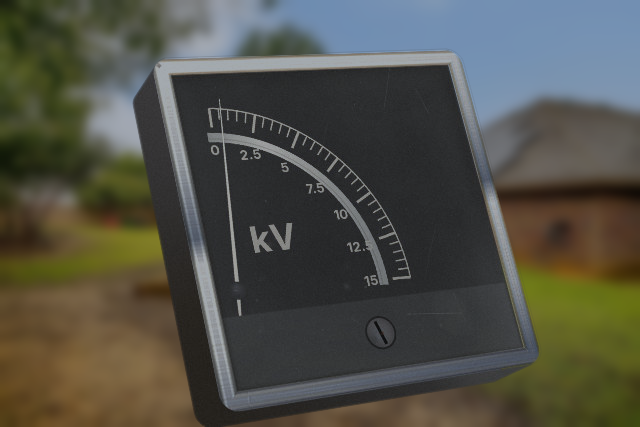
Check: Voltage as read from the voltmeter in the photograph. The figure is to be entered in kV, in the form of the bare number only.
0.5
